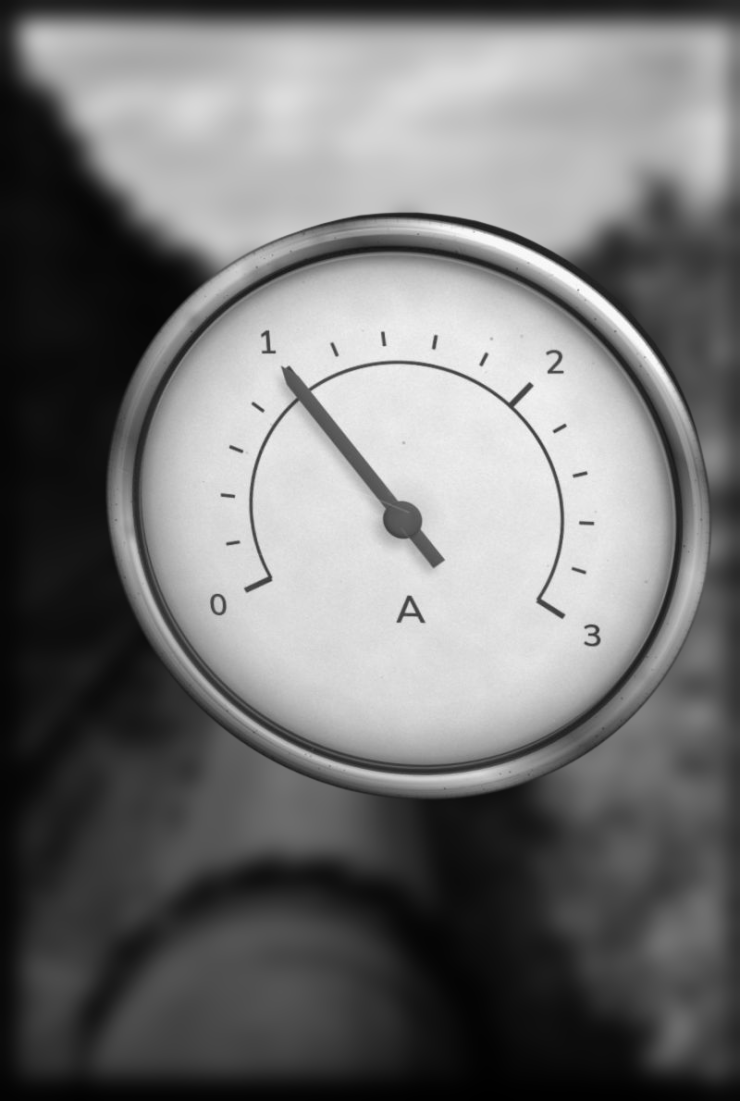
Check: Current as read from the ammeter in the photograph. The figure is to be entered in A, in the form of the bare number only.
1
